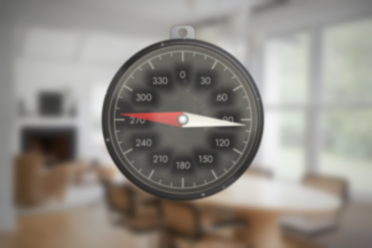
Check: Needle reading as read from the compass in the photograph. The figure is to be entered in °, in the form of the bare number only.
275
